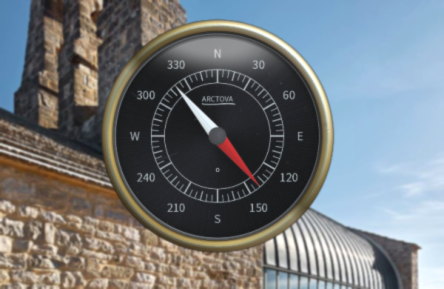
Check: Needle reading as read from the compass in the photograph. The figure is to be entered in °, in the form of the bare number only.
140
